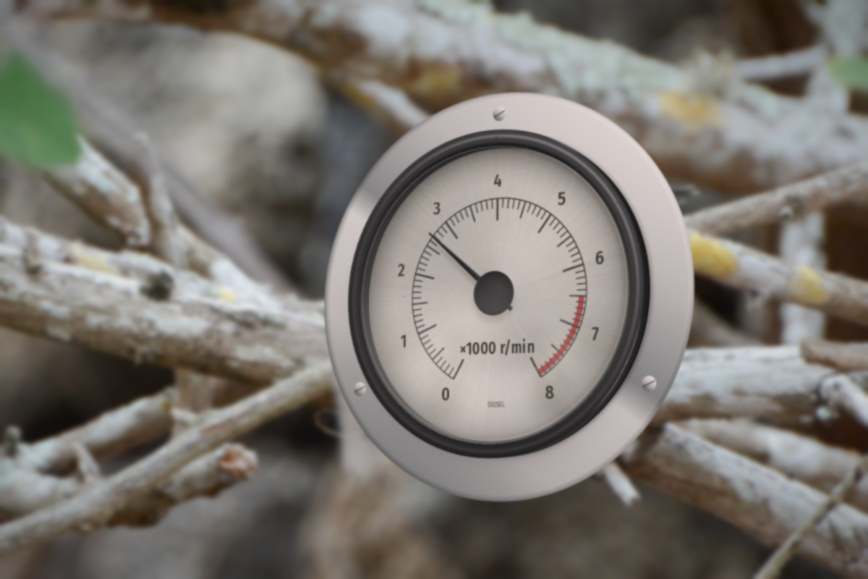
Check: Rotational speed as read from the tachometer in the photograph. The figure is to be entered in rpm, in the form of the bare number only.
2700
